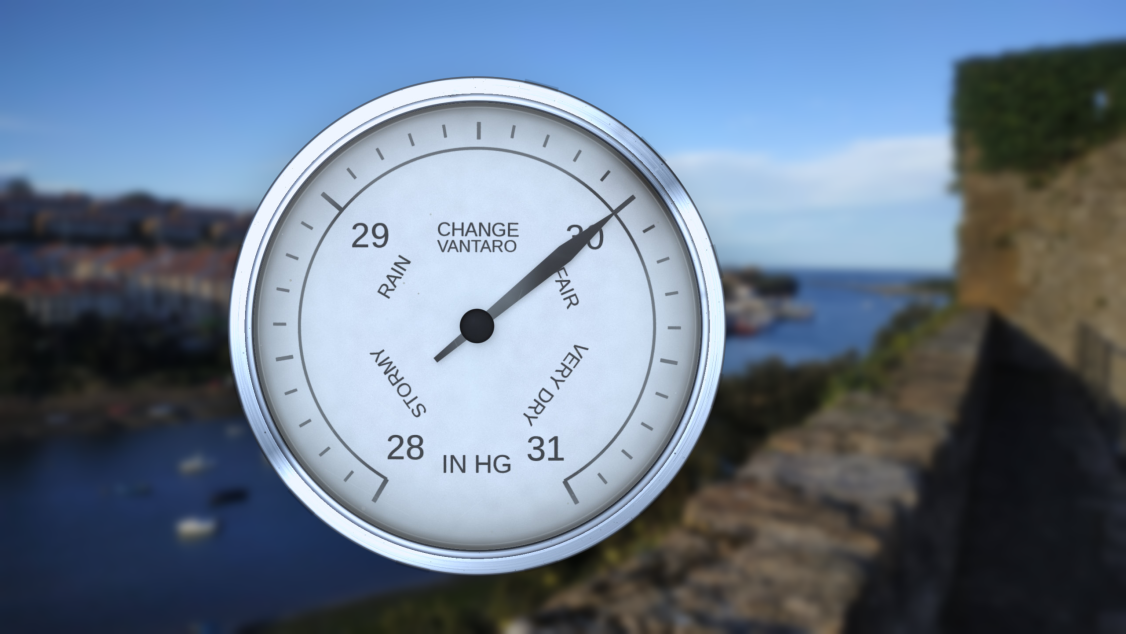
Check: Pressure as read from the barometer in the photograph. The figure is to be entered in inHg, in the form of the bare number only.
30
